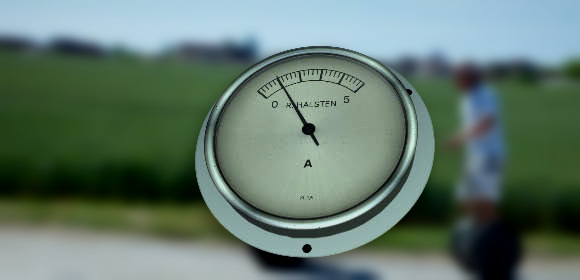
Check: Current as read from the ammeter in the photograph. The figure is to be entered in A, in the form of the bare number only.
1
